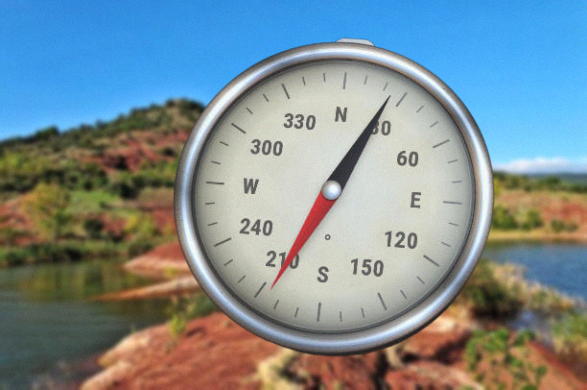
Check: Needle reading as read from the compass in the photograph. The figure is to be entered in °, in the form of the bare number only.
205
